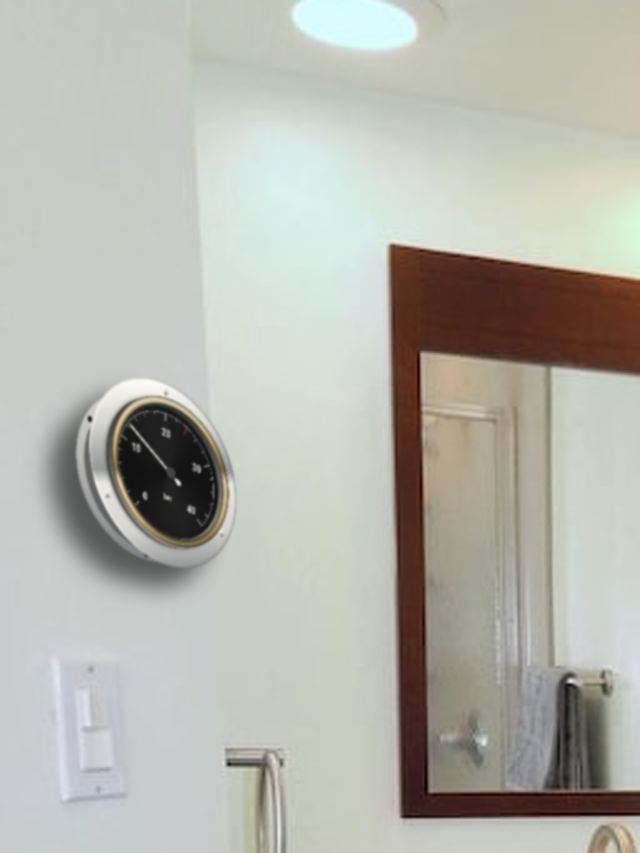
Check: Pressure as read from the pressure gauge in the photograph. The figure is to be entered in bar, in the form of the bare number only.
12
